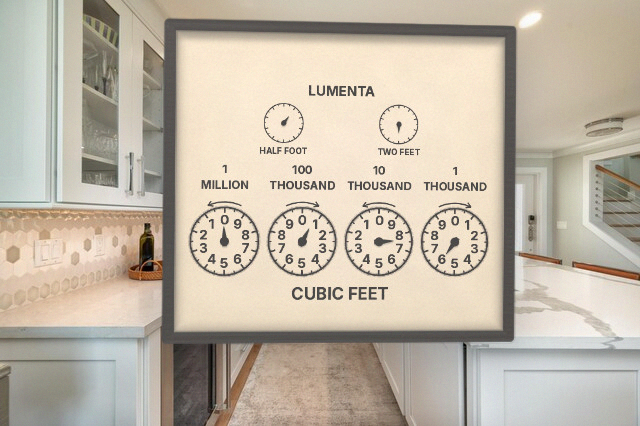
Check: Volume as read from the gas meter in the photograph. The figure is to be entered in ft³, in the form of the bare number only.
7600
